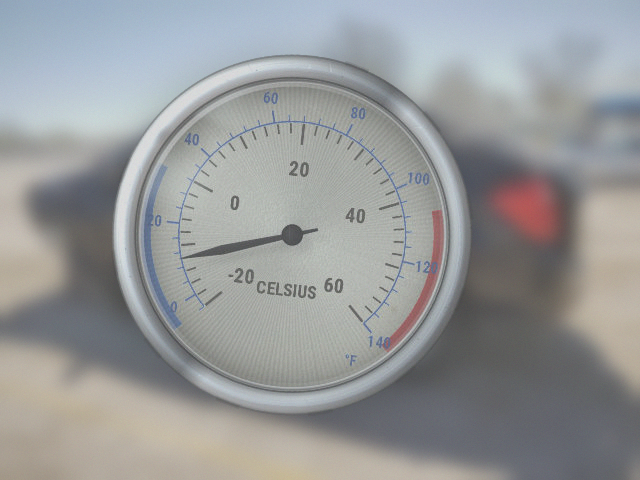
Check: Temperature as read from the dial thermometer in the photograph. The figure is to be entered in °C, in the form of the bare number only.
-12
